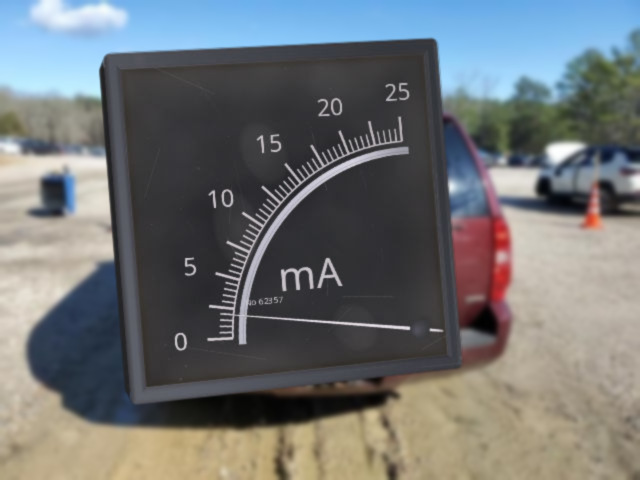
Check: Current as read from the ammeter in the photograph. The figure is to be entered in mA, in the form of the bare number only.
2
